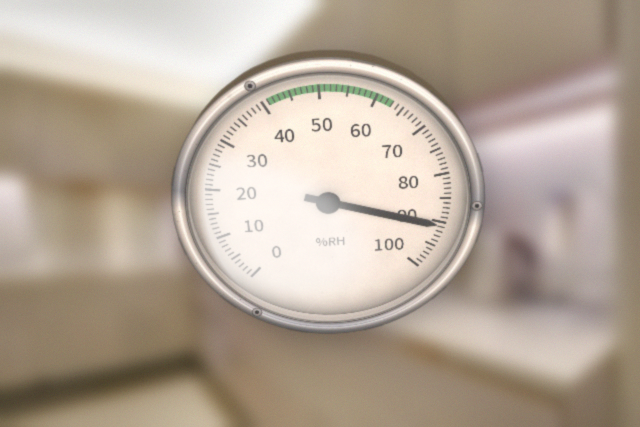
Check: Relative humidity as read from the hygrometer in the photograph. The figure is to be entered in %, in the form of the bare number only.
90
